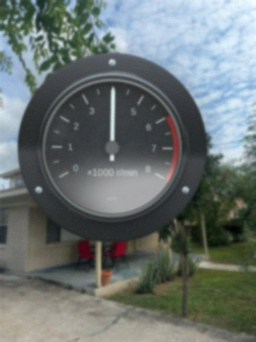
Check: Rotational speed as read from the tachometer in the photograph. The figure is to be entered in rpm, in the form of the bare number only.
4000
